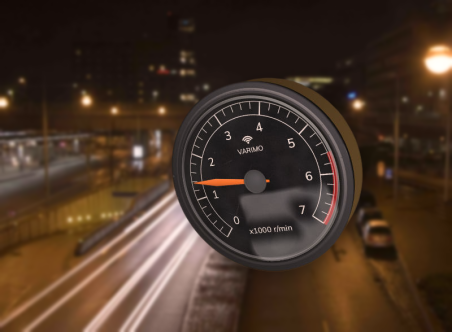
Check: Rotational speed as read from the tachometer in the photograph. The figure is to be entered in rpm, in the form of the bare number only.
1400
